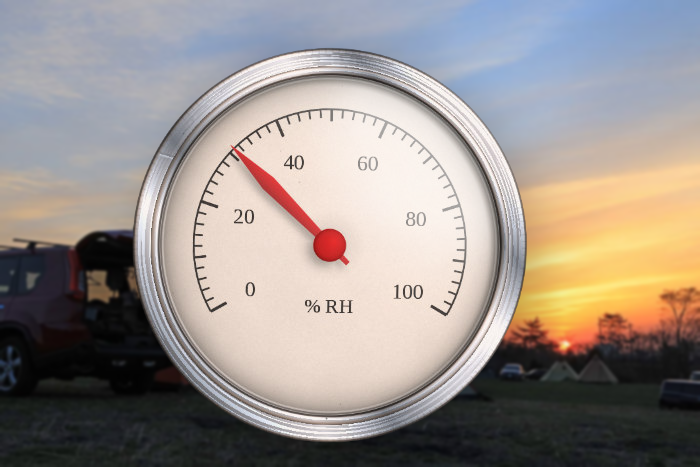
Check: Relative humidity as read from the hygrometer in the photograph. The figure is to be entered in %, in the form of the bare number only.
31
